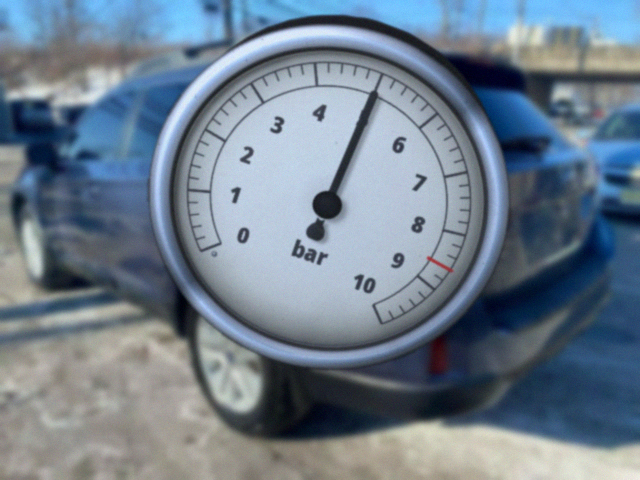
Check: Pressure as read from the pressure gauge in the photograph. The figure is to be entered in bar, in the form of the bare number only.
5
